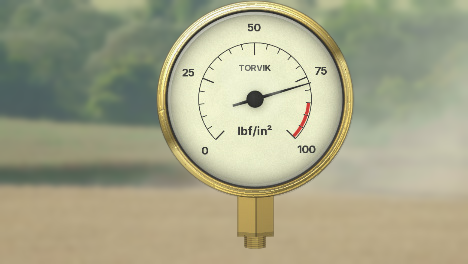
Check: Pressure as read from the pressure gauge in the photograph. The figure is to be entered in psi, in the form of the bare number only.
77.5
